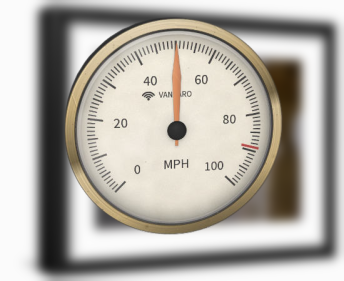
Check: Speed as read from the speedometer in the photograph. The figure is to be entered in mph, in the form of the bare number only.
50
